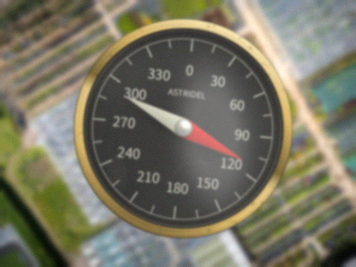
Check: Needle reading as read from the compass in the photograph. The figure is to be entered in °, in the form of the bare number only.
112.5
